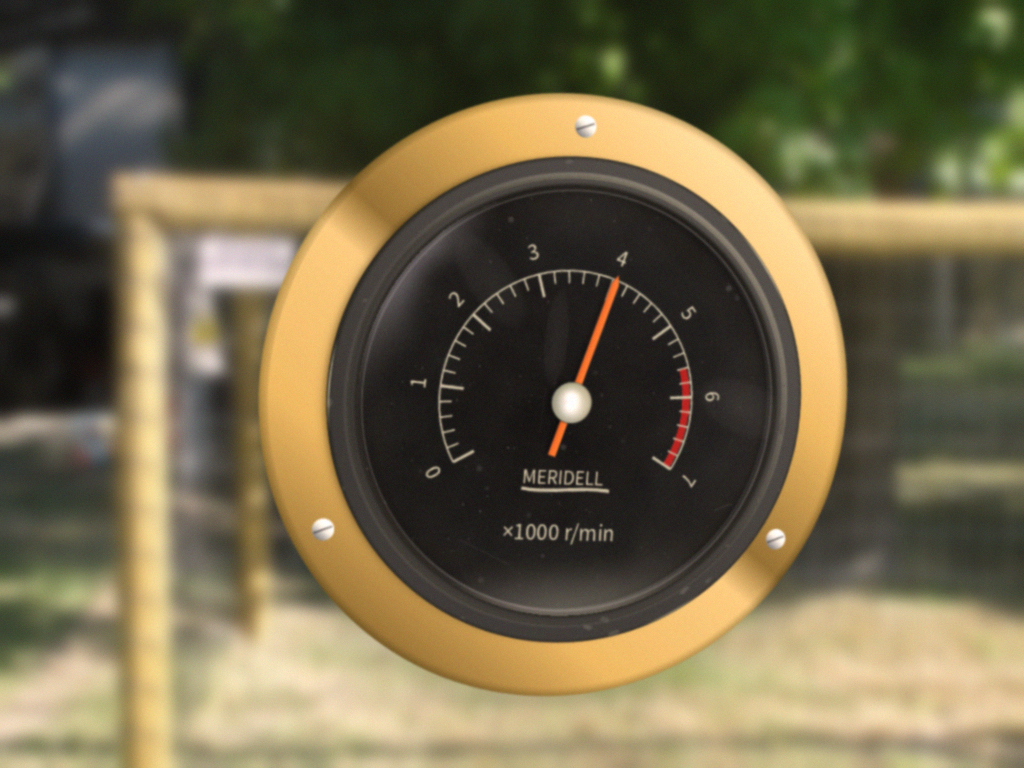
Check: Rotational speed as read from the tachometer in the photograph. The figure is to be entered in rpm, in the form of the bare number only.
4000
